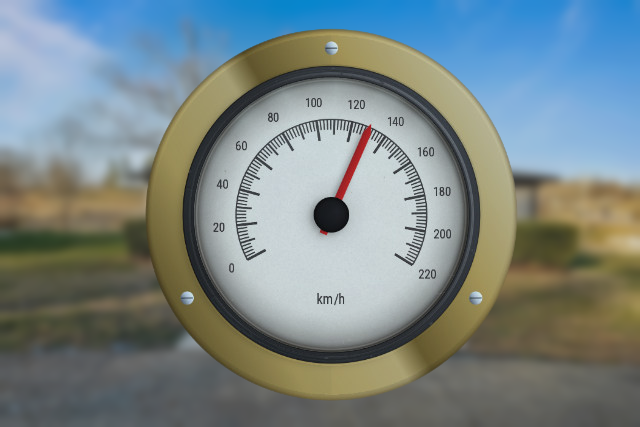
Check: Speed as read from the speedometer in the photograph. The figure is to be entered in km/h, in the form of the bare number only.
130
